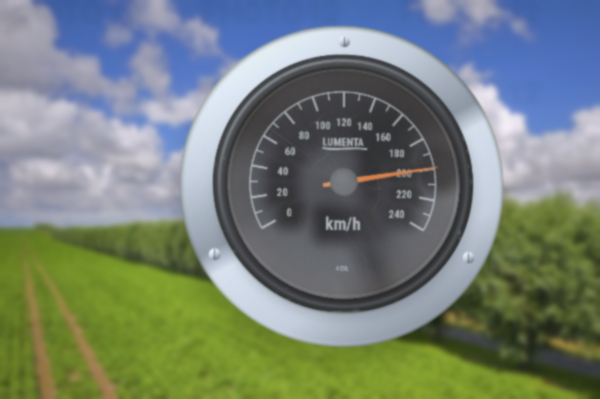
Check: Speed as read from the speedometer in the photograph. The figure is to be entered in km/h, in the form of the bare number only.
200
